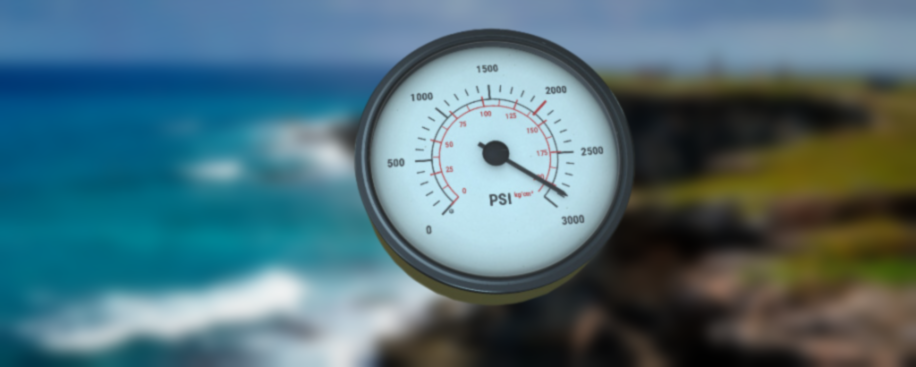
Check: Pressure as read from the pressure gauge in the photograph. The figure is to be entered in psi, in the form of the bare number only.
2900
